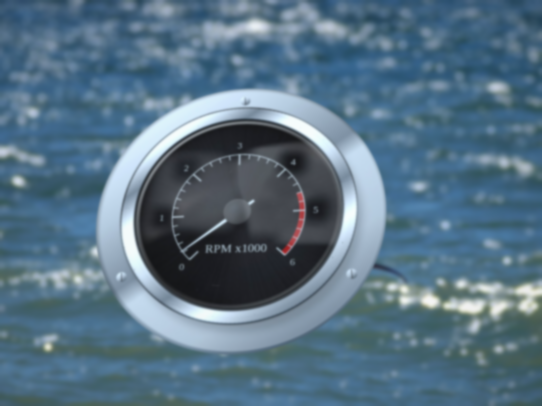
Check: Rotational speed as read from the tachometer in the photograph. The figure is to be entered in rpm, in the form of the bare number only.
200
